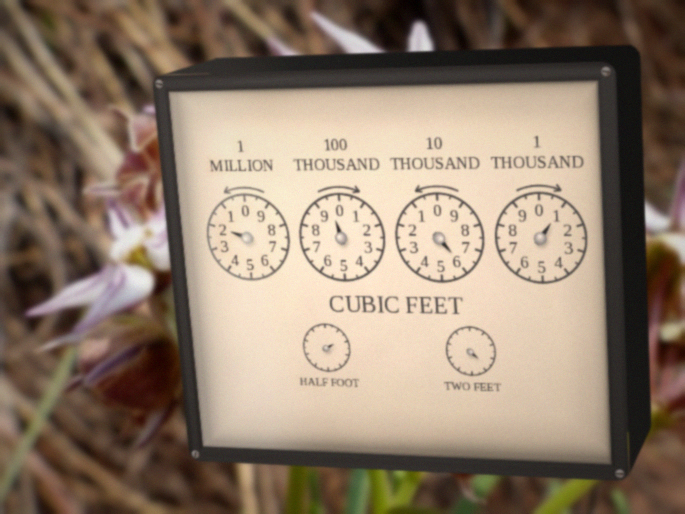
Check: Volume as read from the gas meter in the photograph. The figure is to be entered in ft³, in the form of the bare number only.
196100
